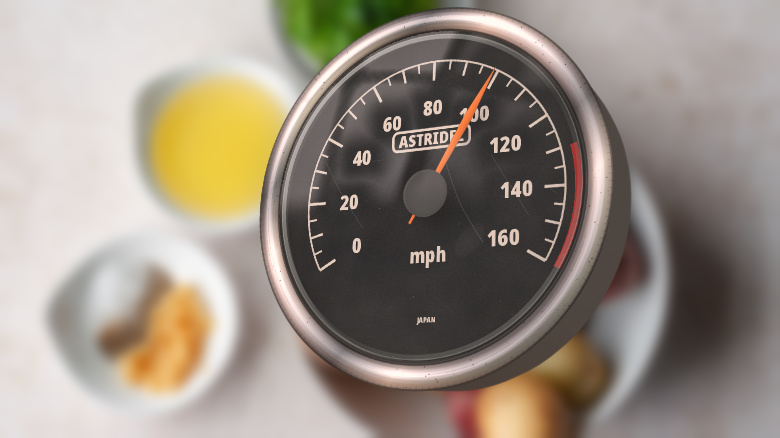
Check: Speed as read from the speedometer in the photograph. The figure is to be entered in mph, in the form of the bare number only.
100
